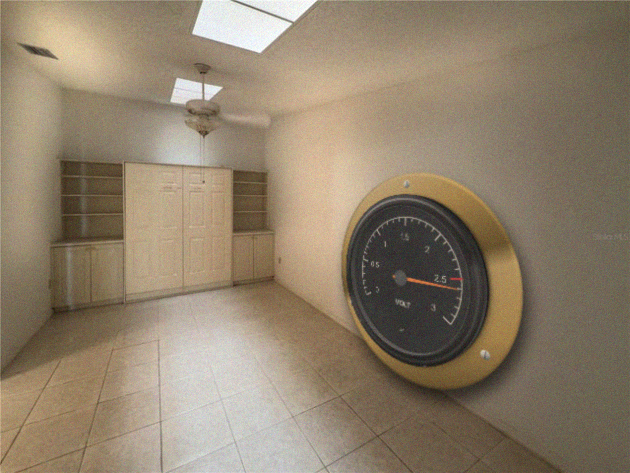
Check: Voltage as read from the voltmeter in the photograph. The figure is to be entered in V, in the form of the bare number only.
2.6
